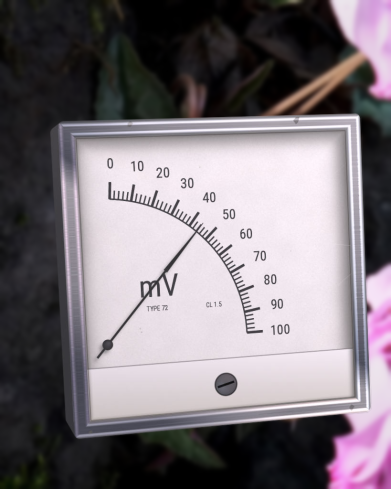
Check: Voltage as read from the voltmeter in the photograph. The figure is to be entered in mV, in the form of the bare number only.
44
